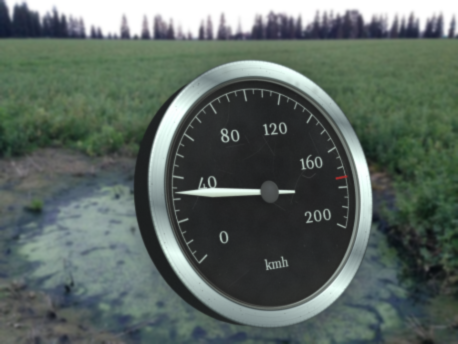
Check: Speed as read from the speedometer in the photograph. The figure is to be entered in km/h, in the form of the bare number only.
32.5
